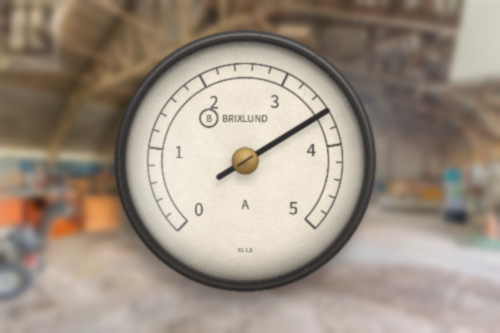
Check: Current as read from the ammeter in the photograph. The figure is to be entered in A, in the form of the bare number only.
3.6
